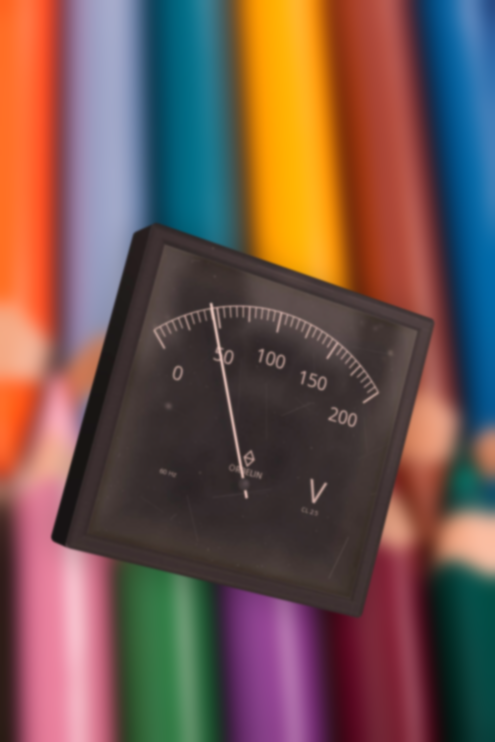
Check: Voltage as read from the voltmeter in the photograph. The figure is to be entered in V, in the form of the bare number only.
45
